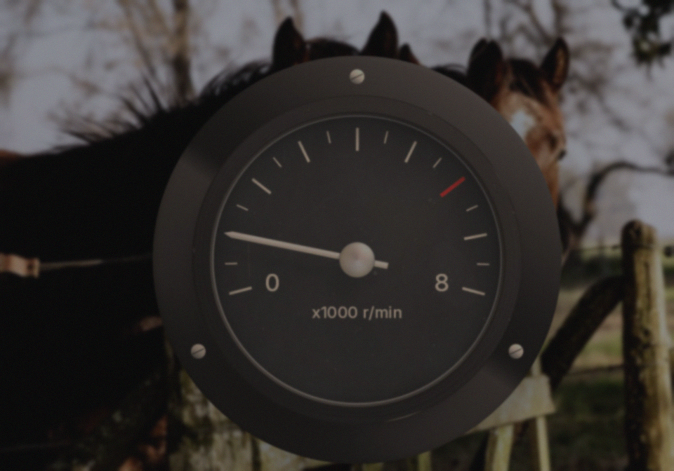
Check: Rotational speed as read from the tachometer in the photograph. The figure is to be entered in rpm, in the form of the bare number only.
1000
